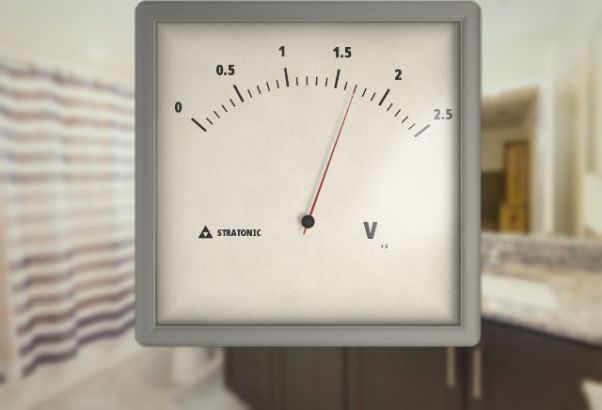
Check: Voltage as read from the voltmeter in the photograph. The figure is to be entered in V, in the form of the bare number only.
1.7
